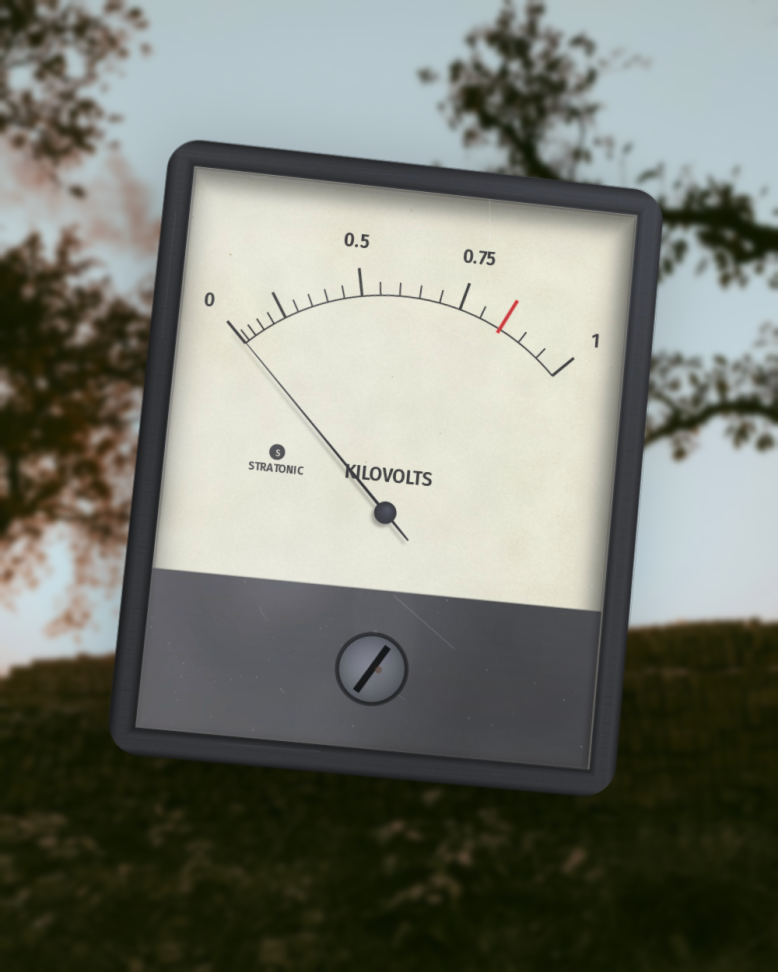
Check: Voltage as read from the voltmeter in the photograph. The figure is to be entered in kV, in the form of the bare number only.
0
